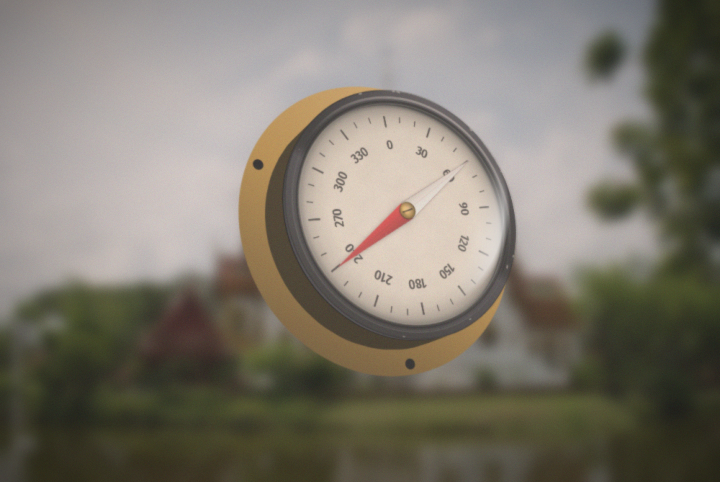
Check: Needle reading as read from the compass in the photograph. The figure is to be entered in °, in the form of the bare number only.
240
